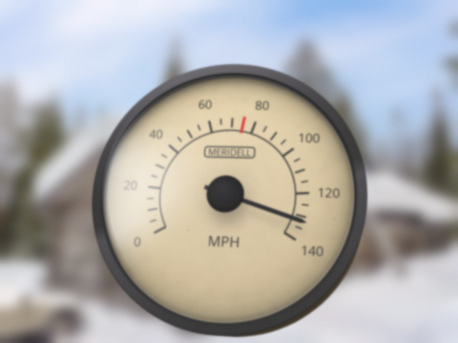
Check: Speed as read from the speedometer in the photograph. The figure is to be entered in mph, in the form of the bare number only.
132.5
